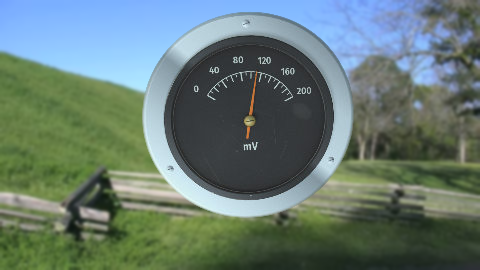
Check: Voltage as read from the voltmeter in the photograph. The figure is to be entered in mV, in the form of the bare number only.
110
